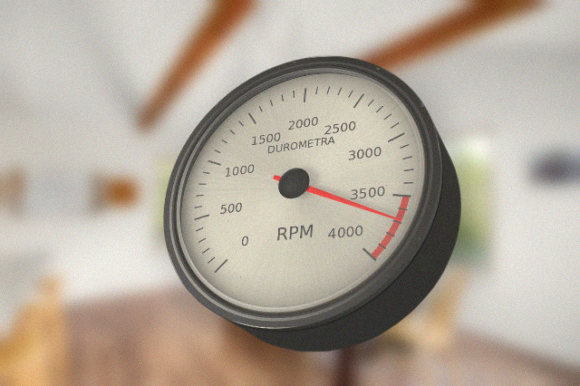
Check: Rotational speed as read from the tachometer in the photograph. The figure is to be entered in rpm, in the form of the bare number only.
3700
